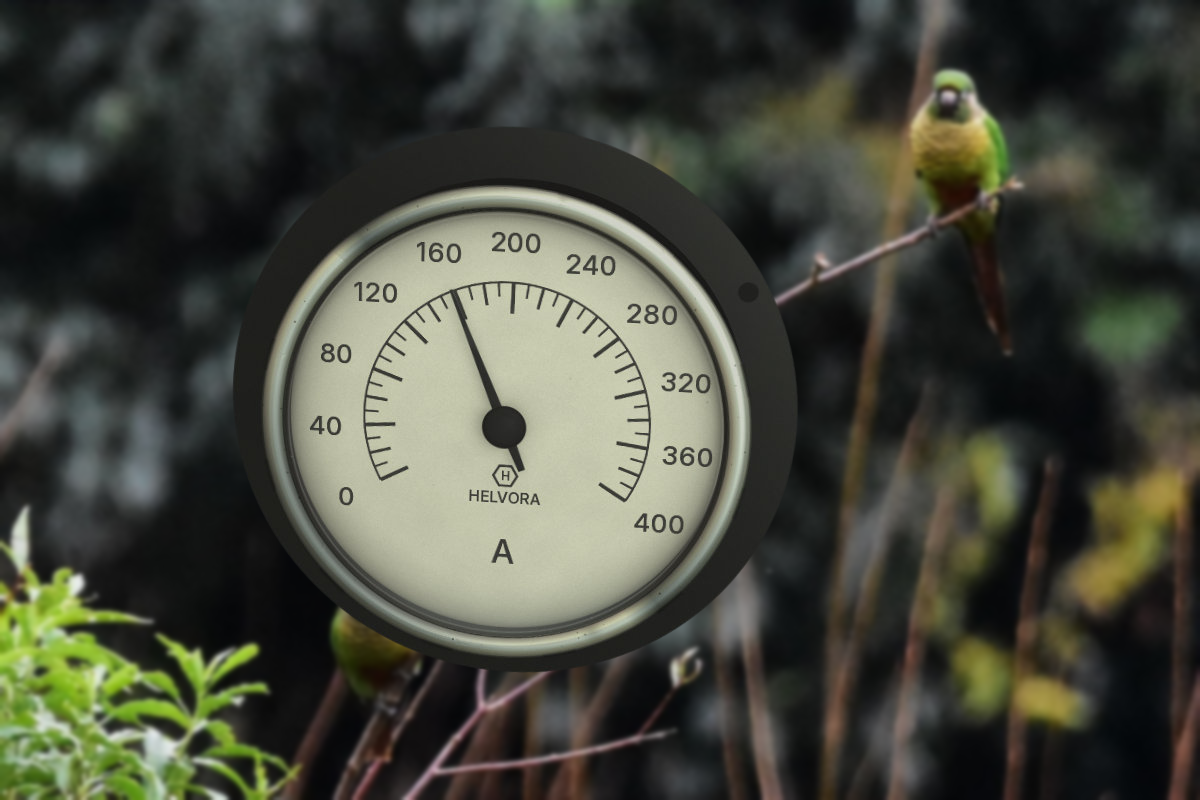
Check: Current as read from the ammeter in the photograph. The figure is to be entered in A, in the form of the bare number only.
160
